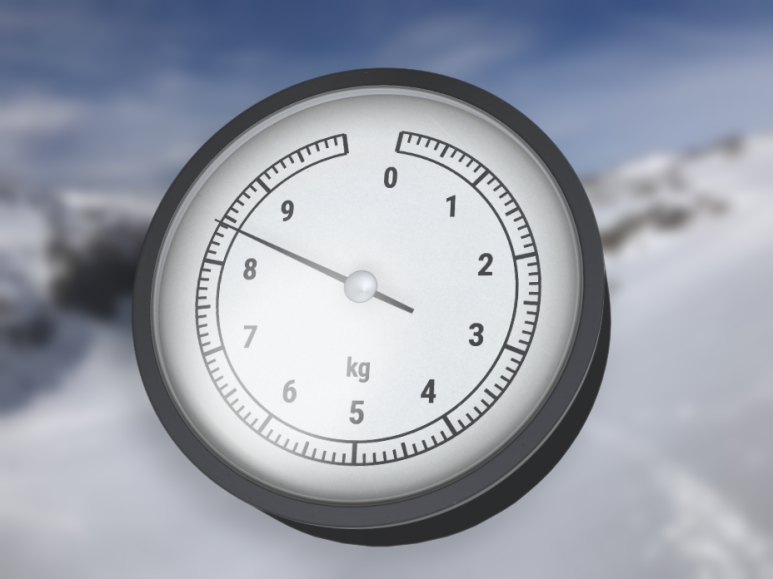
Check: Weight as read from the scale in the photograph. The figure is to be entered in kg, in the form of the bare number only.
8.4
